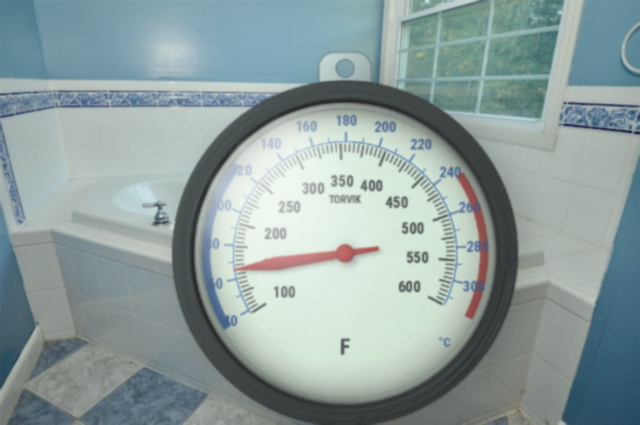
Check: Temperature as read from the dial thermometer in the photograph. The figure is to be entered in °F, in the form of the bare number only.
150
